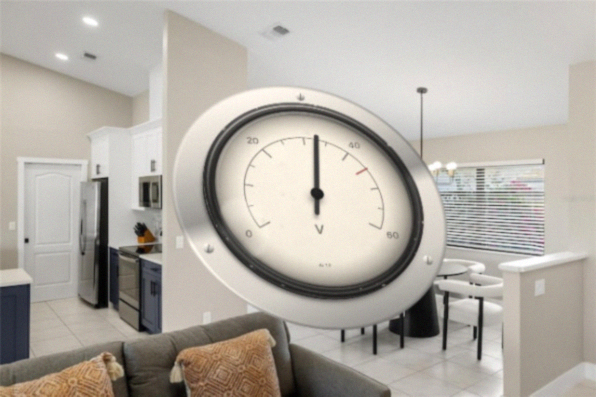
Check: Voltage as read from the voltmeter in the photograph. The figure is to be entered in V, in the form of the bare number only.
32.5
